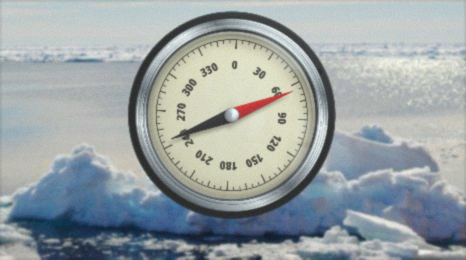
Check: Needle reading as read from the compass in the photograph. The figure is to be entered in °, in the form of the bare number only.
65
